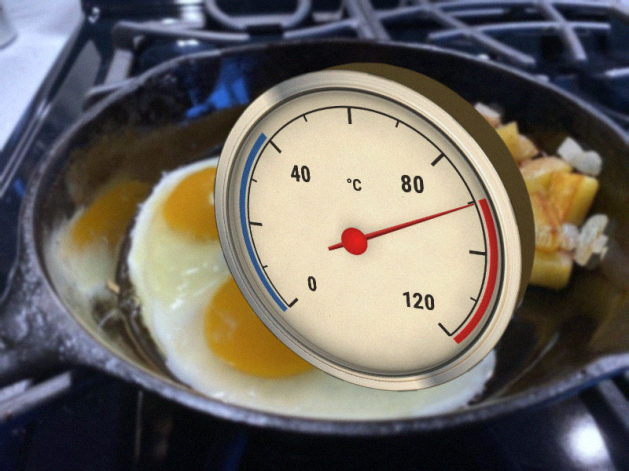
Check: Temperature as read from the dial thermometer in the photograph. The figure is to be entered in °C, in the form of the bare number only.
90
